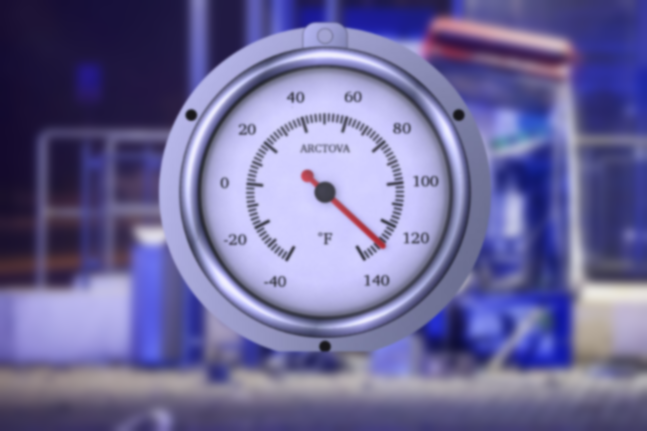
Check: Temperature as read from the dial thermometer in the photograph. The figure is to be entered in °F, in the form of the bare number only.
130
